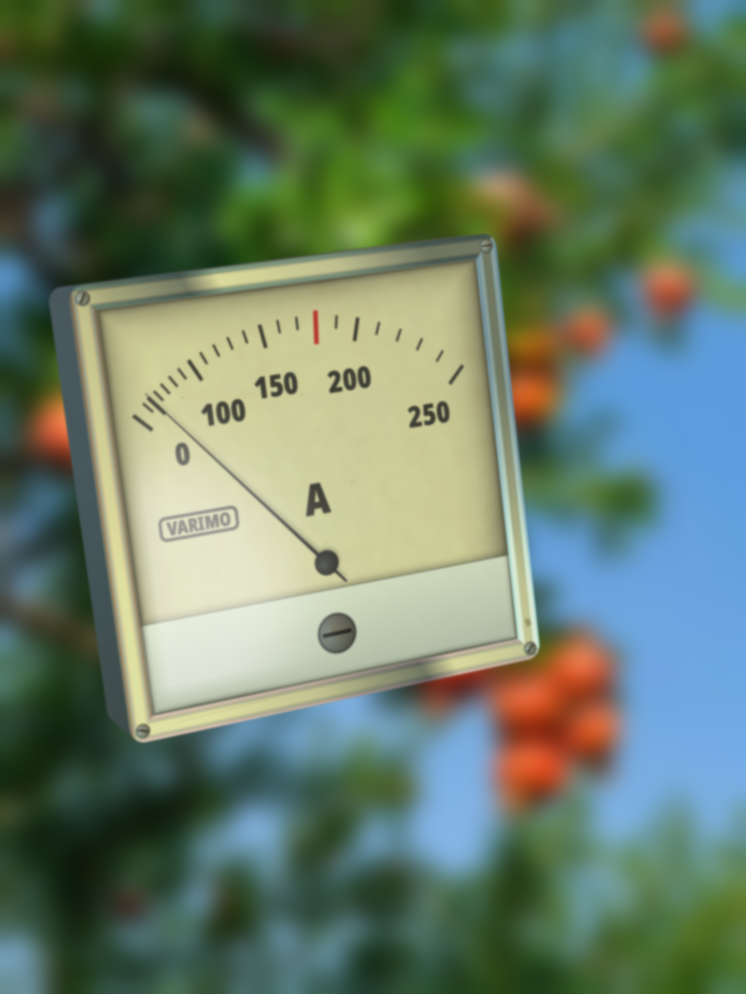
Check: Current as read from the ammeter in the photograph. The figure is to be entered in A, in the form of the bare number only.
50
